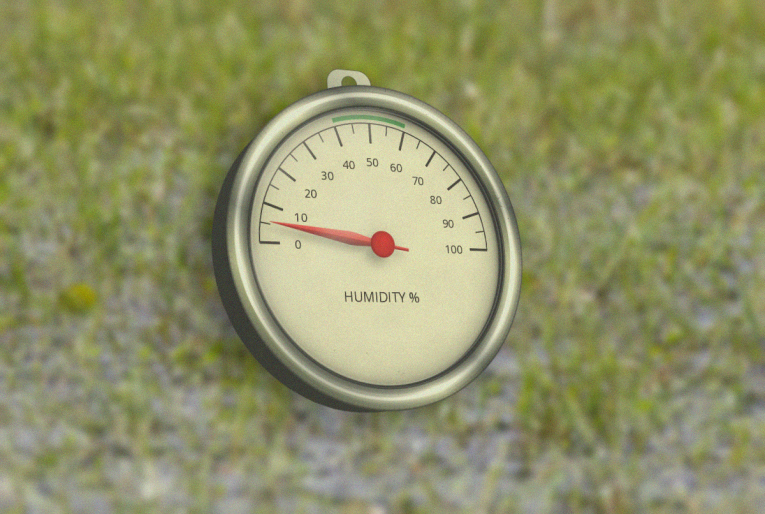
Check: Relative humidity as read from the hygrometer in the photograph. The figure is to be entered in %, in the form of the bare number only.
5
